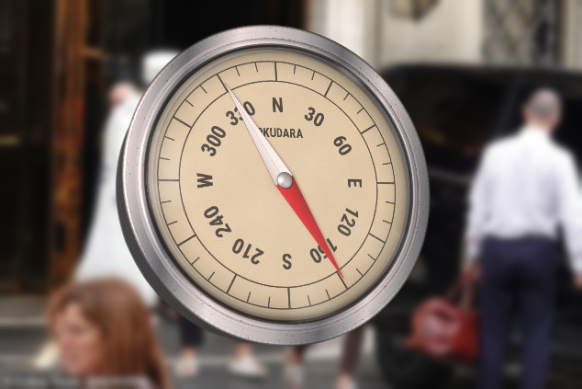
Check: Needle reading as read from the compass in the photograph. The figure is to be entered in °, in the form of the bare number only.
150
